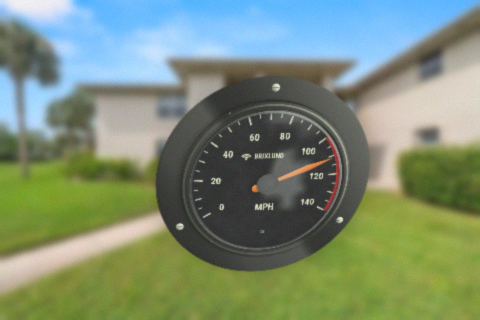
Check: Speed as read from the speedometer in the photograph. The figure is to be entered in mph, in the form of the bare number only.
110
